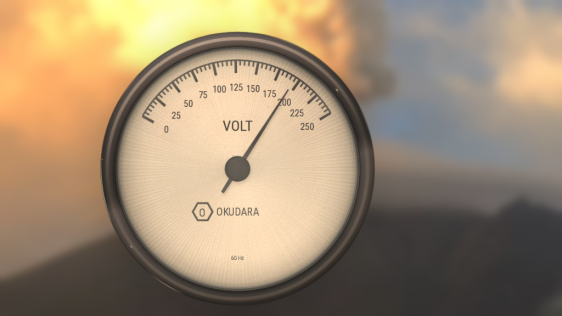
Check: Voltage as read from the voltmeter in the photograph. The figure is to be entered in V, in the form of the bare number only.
195
